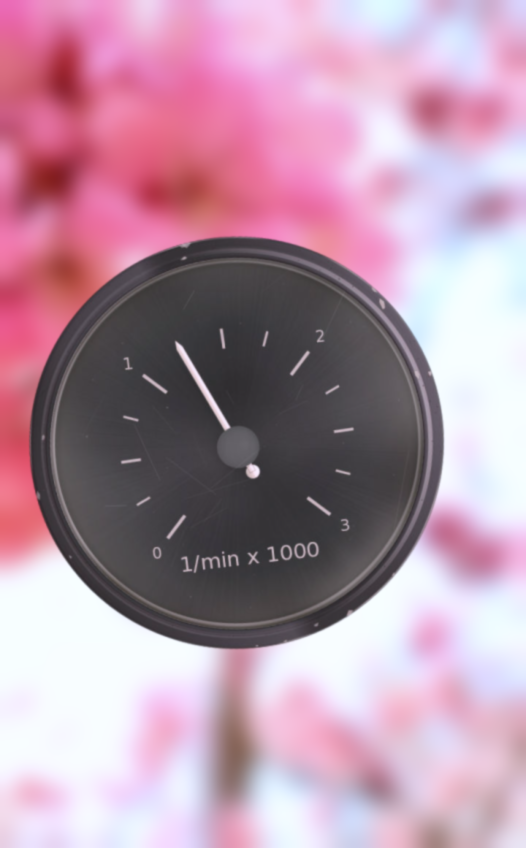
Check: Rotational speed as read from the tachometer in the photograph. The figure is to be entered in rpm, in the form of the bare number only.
1250
